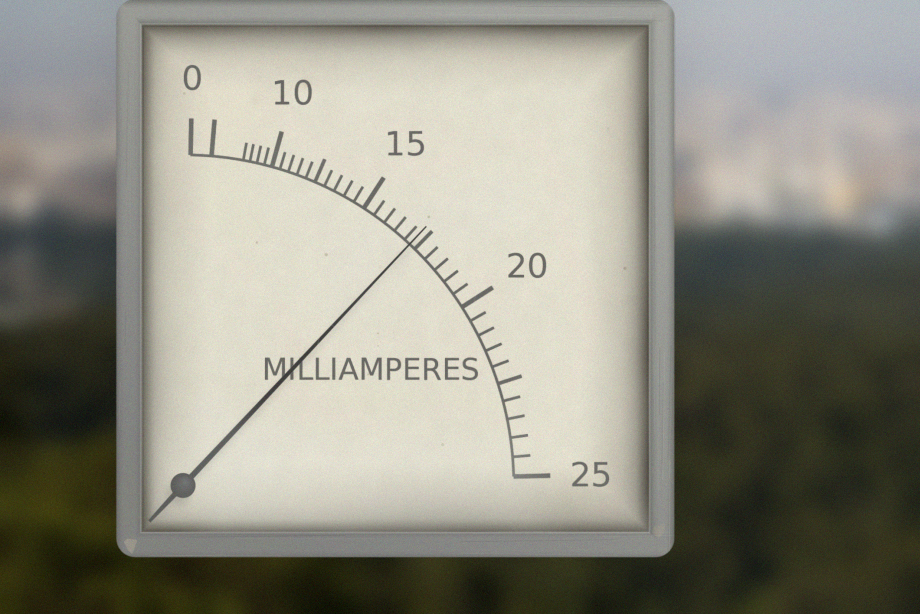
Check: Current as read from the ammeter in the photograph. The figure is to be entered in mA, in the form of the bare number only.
17.25
